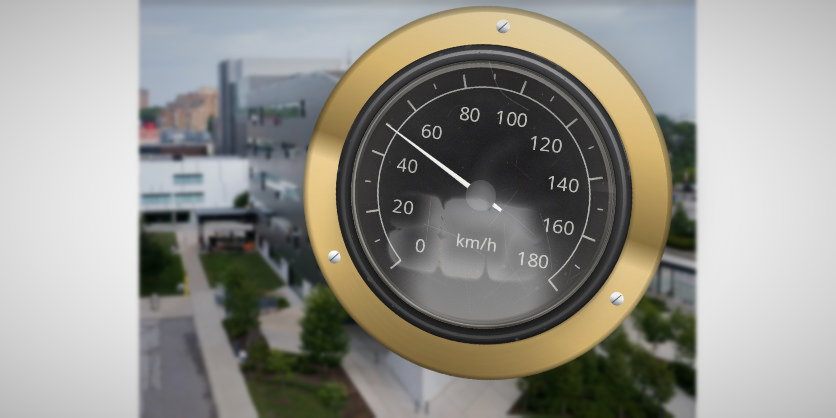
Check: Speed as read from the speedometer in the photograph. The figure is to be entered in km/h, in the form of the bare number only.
50
